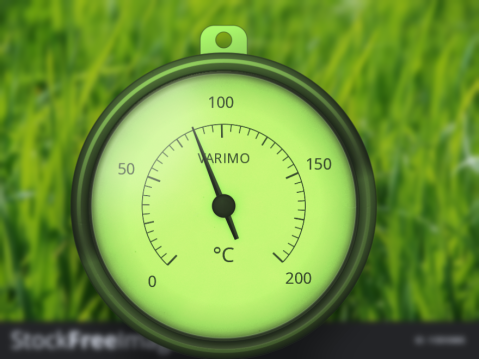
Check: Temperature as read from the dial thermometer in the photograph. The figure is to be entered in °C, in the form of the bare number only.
85
